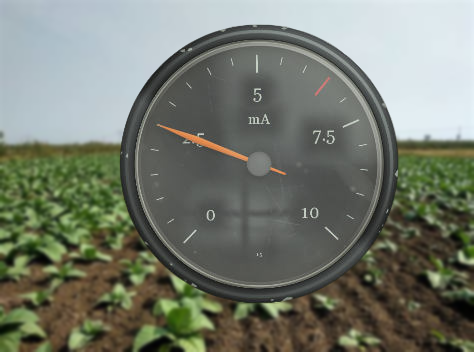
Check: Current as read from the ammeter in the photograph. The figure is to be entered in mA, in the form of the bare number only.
2.5
